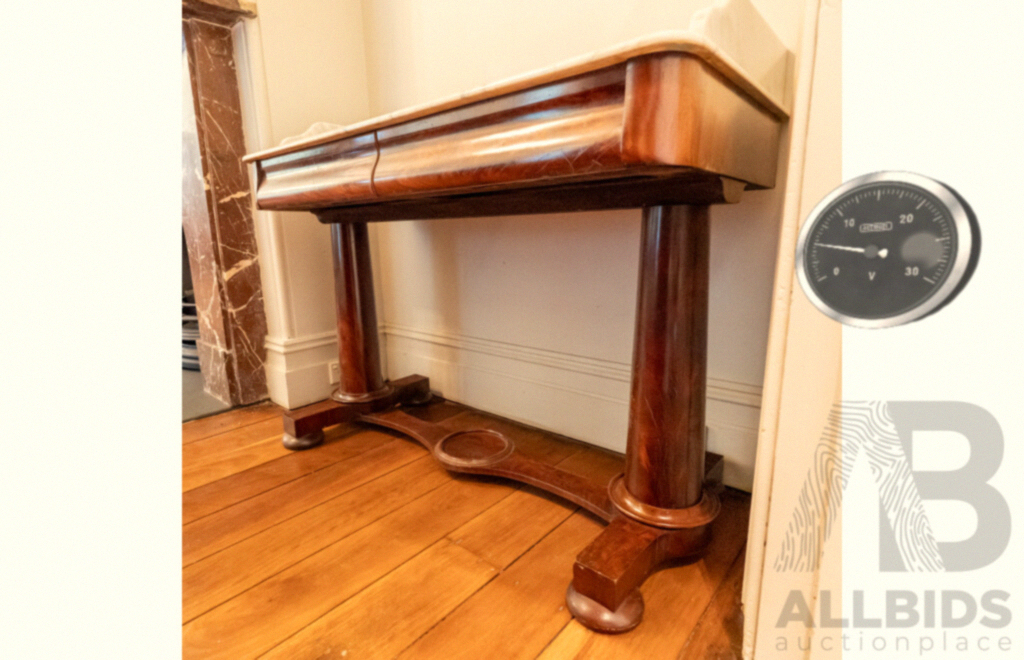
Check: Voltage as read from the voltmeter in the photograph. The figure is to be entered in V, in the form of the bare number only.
5
